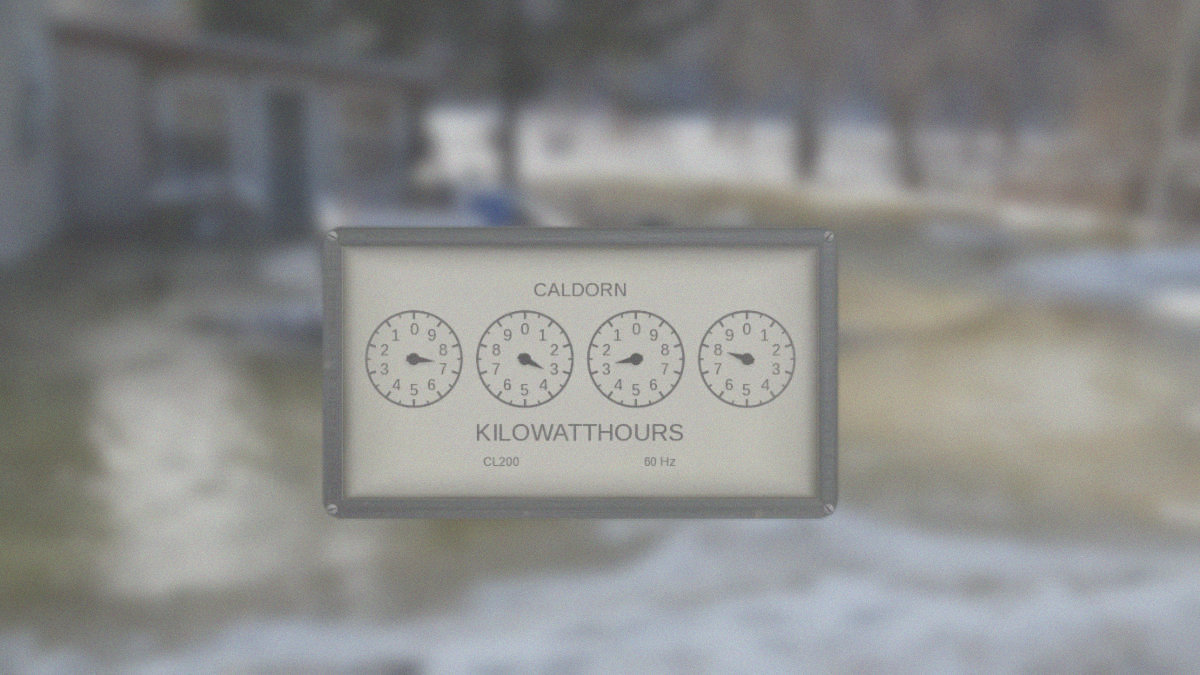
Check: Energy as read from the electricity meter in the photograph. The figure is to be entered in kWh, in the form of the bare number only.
7328
